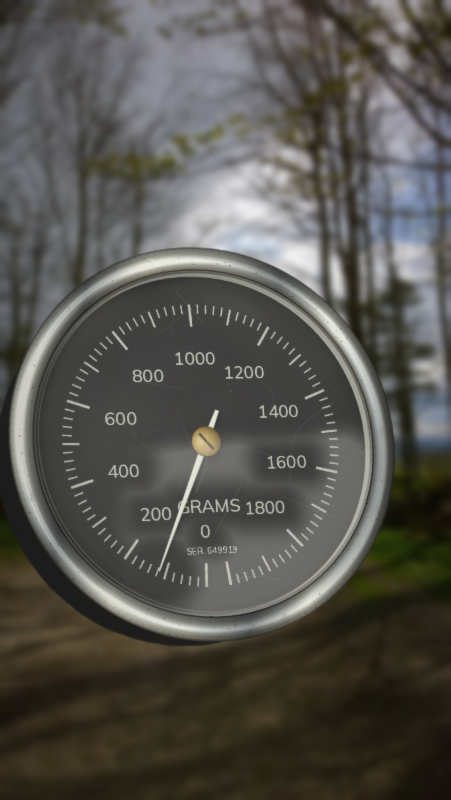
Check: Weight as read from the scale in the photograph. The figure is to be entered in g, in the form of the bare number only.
120
